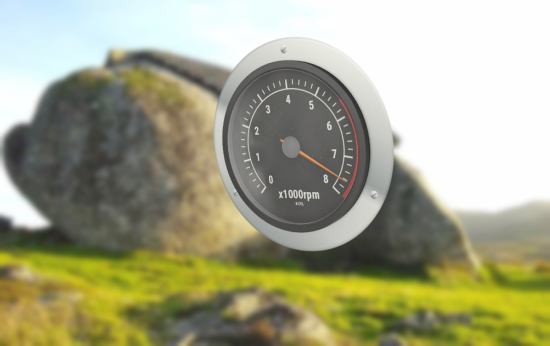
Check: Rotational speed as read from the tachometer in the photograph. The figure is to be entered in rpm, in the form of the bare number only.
7600
